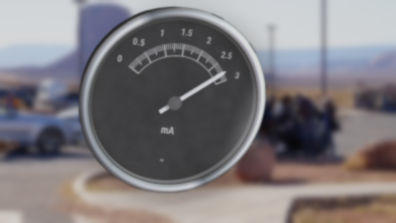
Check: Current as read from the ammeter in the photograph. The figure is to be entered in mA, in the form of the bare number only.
2.75
